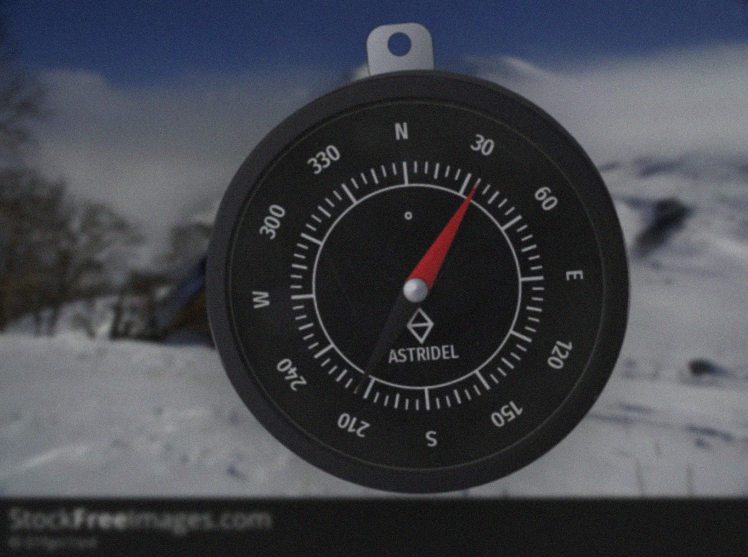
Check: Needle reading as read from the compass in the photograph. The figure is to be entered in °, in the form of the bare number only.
35
